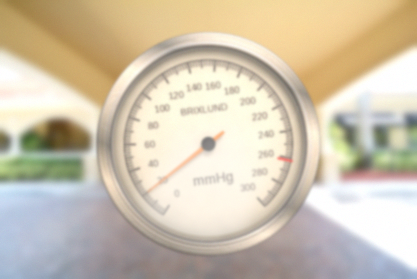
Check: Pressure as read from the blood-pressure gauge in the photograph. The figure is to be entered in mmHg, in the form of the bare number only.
20
